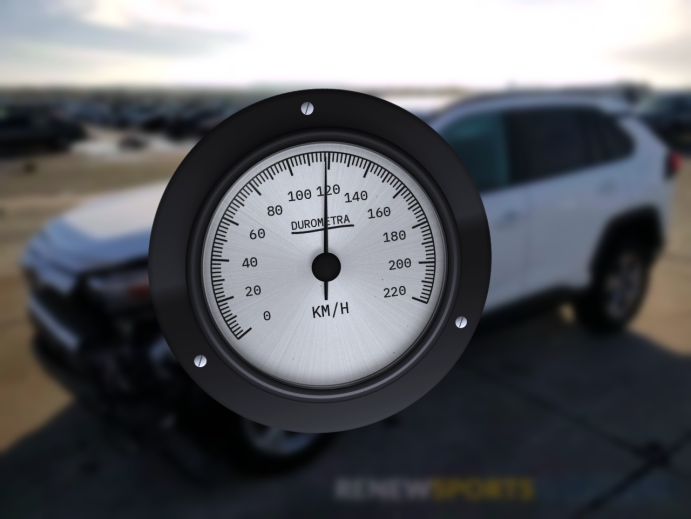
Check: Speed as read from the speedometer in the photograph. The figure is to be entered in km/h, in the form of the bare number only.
118
